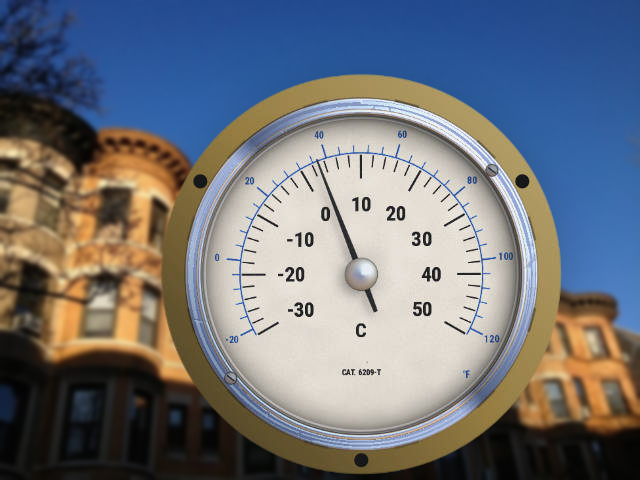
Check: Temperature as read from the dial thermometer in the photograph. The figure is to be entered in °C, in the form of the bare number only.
3
